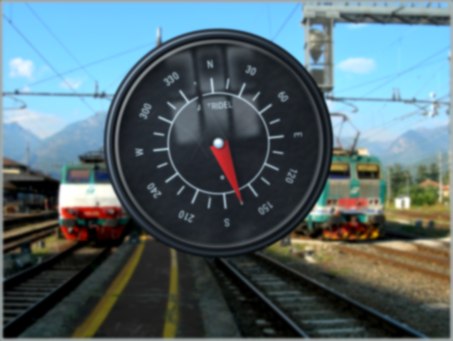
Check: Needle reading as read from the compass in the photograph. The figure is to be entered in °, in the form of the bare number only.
165
